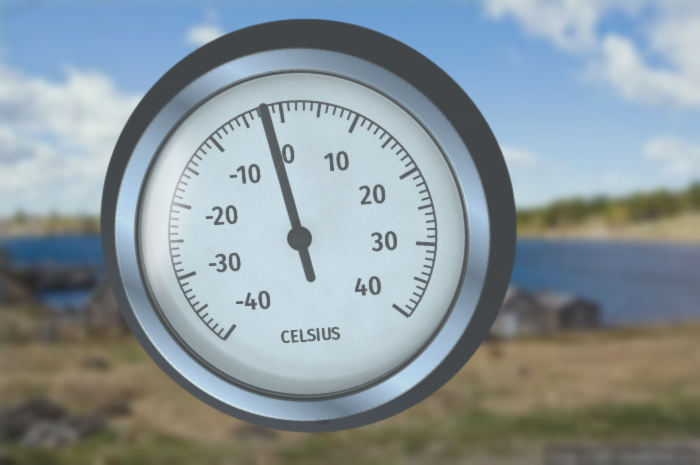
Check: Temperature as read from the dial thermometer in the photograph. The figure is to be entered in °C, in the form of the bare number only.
-2
